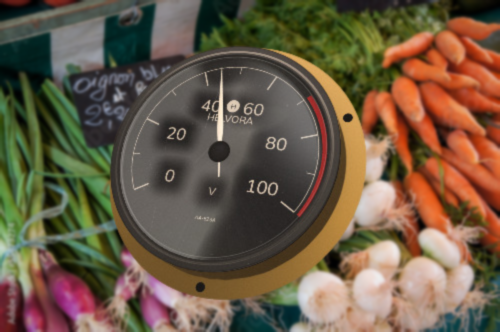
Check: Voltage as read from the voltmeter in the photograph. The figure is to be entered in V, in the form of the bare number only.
45
